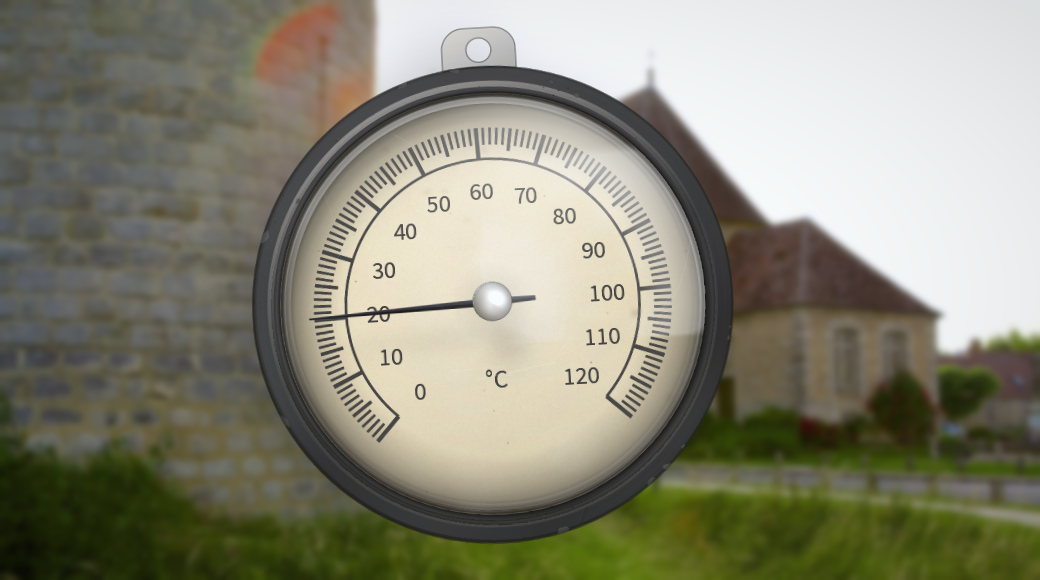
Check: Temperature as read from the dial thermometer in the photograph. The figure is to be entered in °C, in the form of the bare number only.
20
